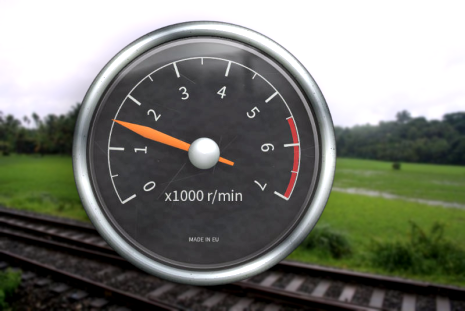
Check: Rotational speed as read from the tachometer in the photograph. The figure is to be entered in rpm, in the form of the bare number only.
1500
